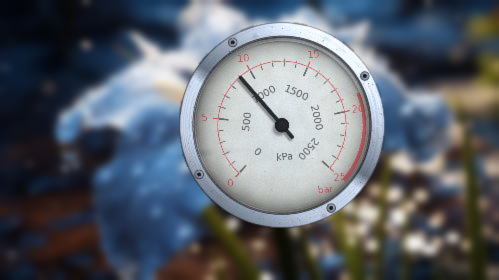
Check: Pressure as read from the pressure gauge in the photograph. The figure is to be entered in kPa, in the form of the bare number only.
900
